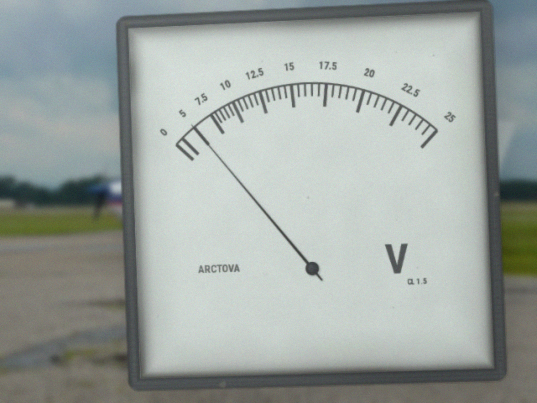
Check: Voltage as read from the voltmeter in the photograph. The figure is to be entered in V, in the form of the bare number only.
5
